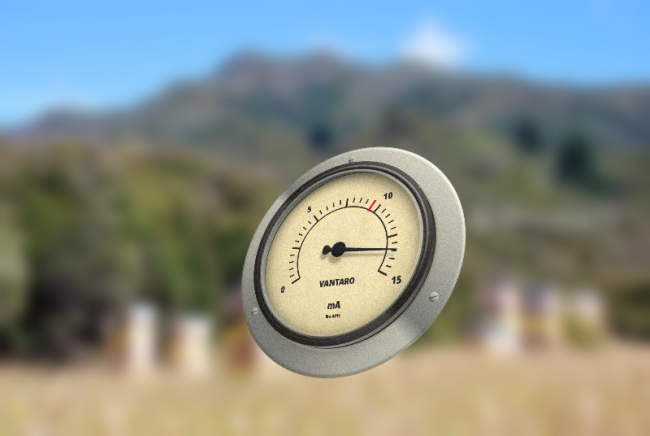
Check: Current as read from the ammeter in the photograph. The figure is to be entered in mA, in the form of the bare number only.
13.5
